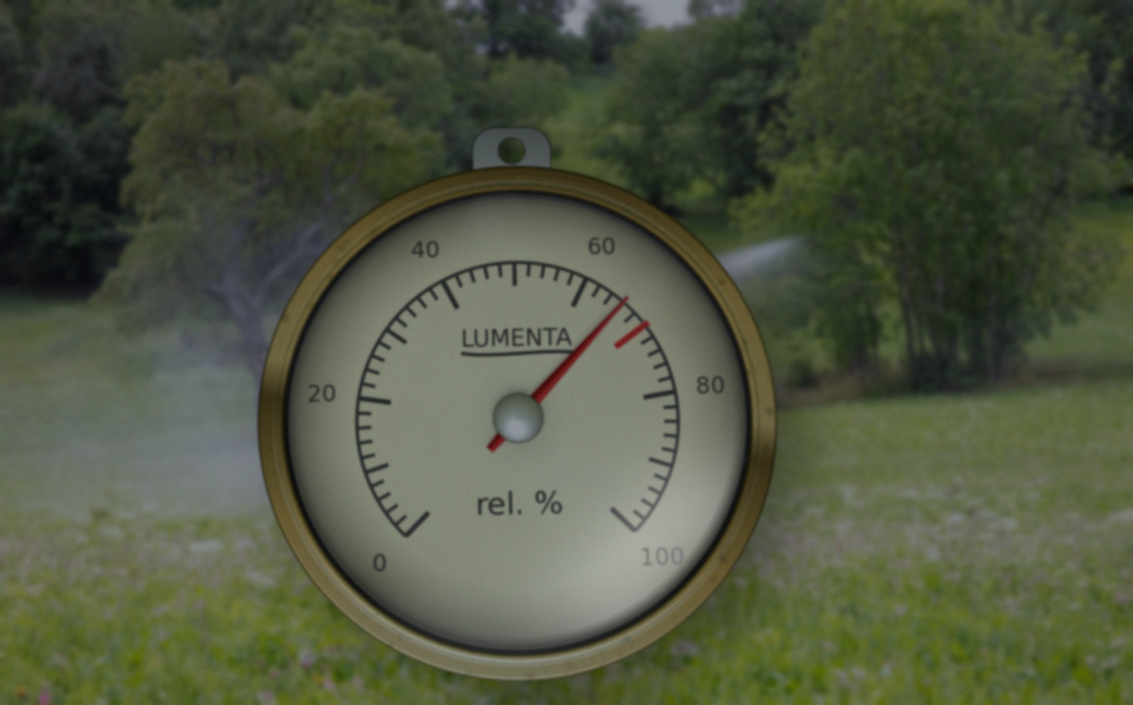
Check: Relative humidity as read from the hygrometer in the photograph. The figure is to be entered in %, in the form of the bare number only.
66
